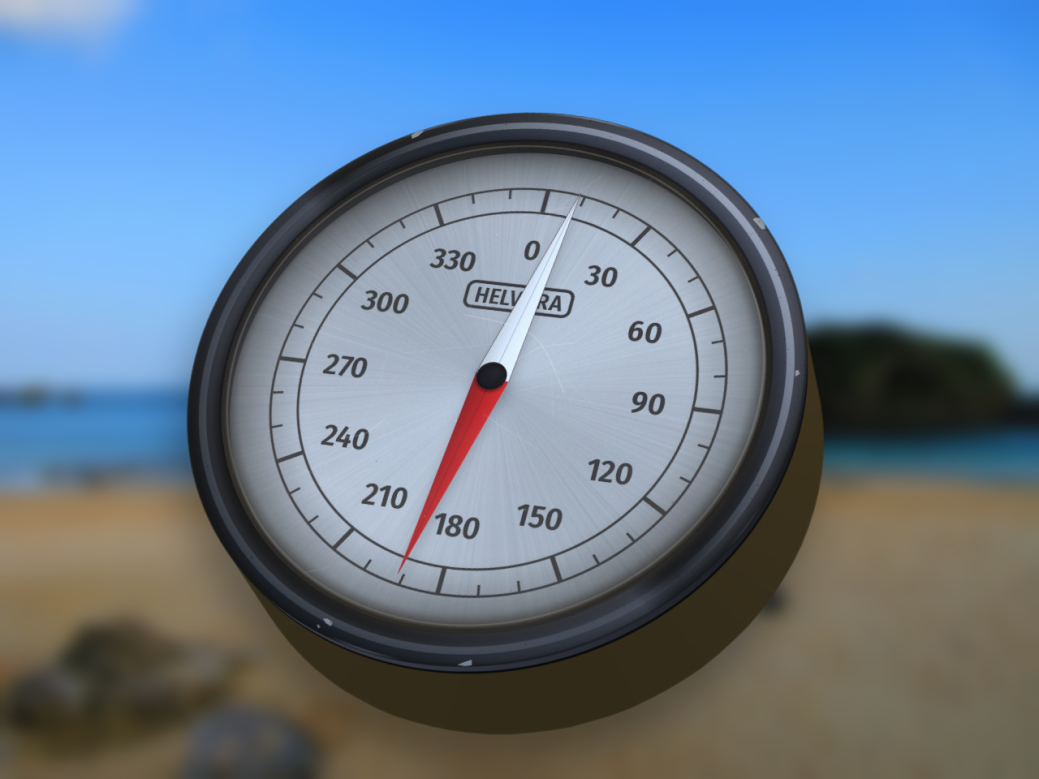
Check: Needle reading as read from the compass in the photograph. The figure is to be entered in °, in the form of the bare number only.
190
